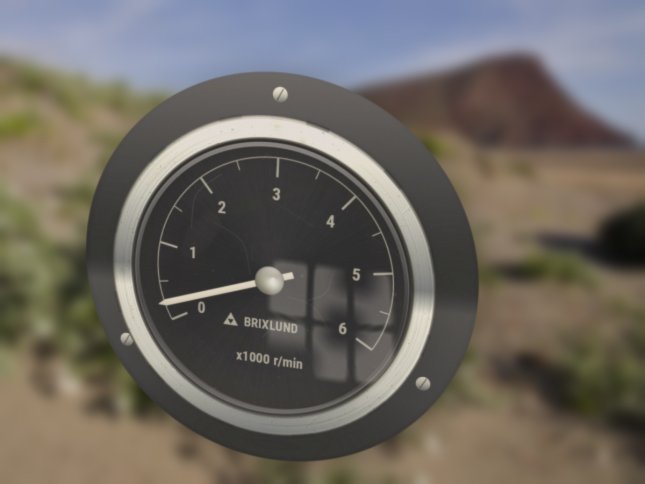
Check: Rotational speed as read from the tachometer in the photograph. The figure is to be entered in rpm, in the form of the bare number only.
250
